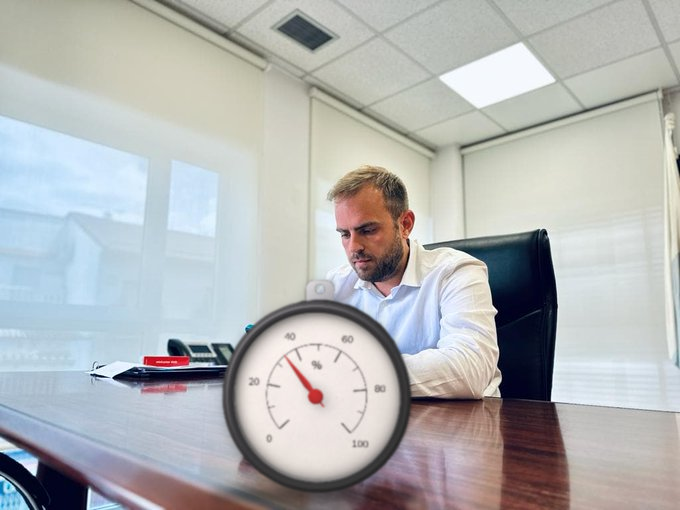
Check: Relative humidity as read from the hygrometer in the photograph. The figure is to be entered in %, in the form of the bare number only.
35
